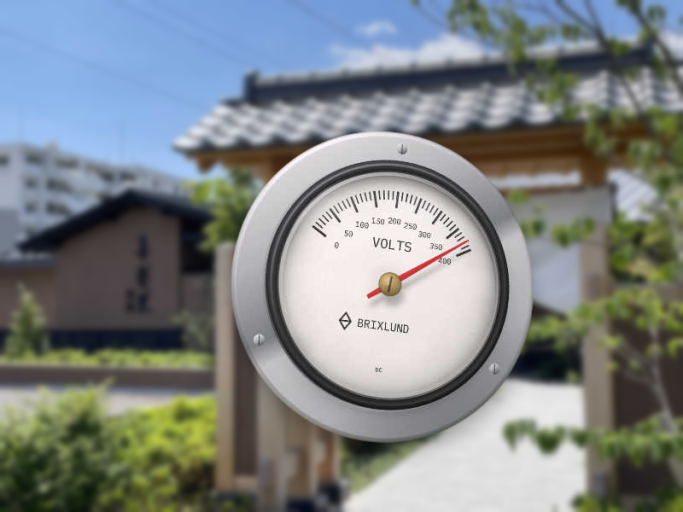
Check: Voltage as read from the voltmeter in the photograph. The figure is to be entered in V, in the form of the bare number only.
380
